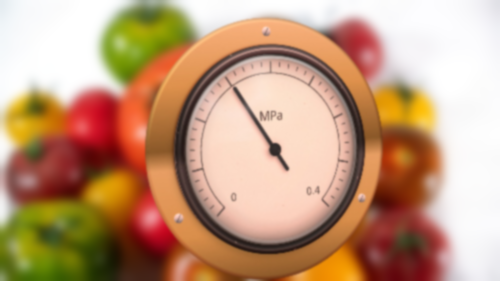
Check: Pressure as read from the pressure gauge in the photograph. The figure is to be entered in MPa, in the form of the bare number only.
0.15
